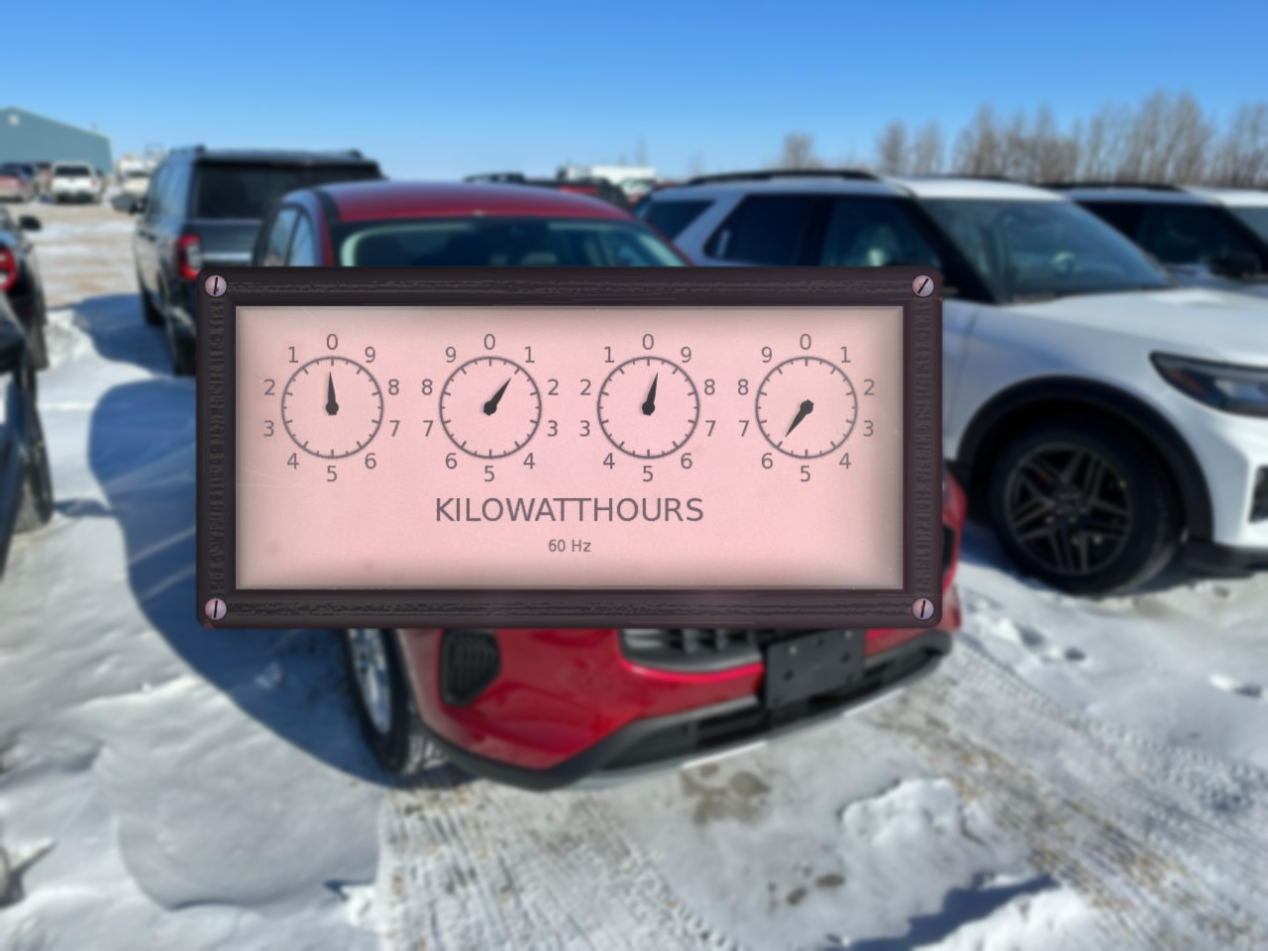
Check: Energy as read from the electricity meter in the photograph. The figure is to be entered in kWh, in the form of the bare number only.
96
